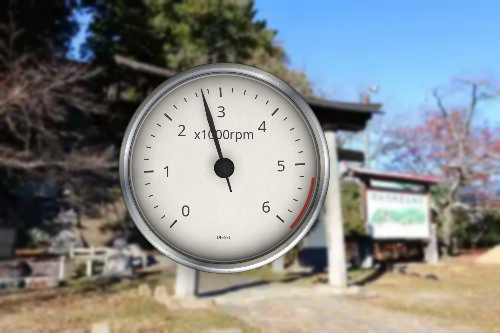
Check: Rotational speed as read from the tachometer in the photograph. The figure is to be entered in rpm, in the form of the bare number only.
2700
